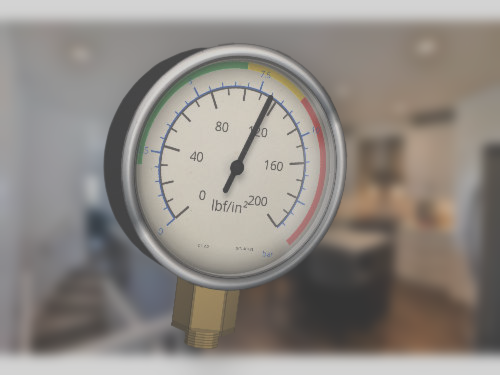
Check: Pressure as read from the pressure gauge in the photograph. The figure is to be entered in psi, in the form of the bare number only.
115
